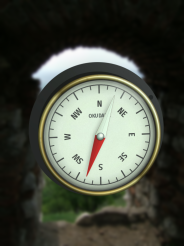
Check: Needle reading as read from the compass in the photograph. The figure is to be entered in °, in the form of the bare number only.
200
